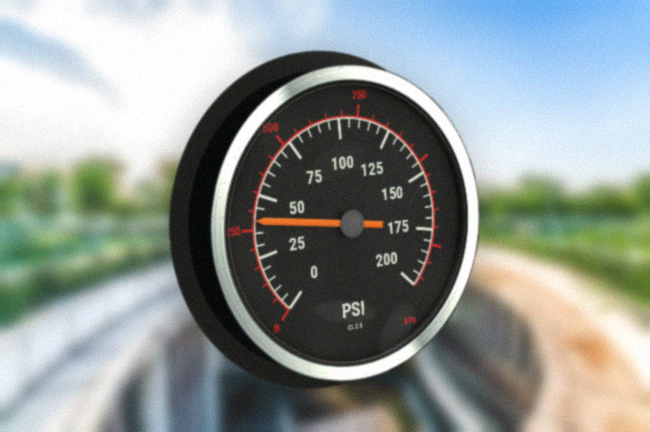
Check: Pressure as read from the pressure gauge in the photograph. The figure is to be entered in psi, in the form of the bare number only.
40
